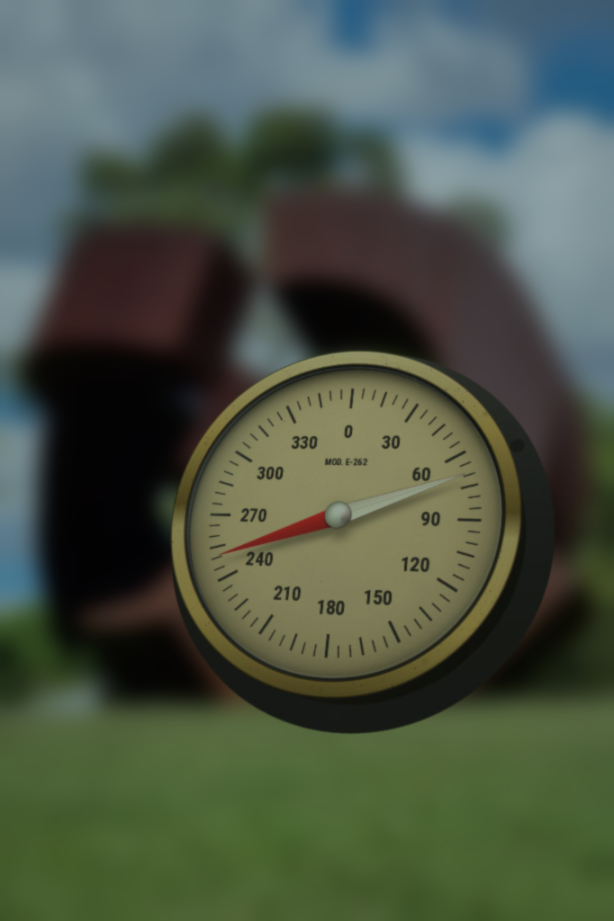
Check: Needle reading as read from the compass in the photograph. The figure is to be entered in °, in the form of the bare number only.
250
